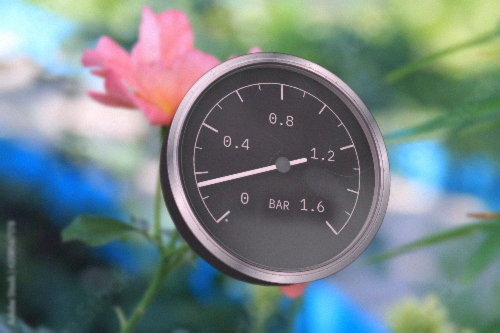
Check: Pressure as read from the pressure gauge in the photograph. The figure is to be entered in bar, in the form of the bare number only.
0.15
